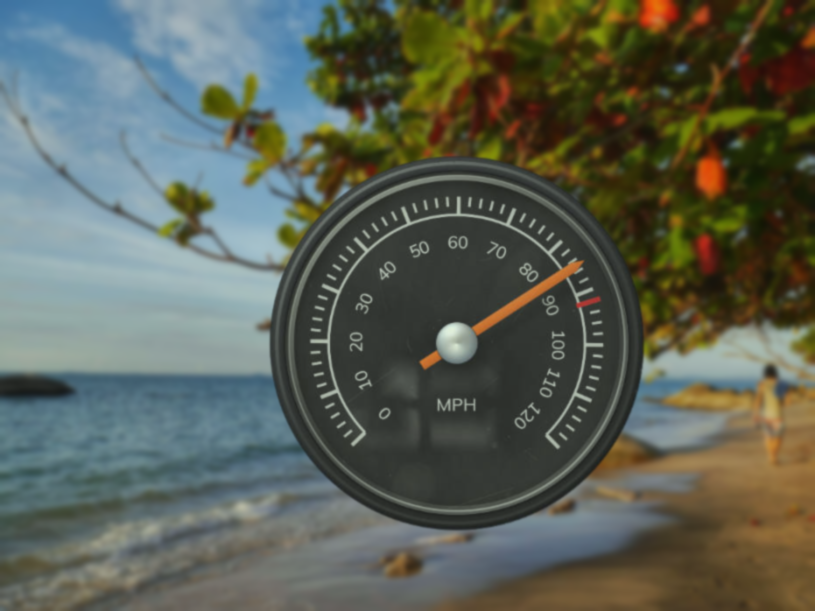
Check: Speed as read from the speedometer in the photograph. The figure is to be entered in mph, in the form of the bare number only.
85
